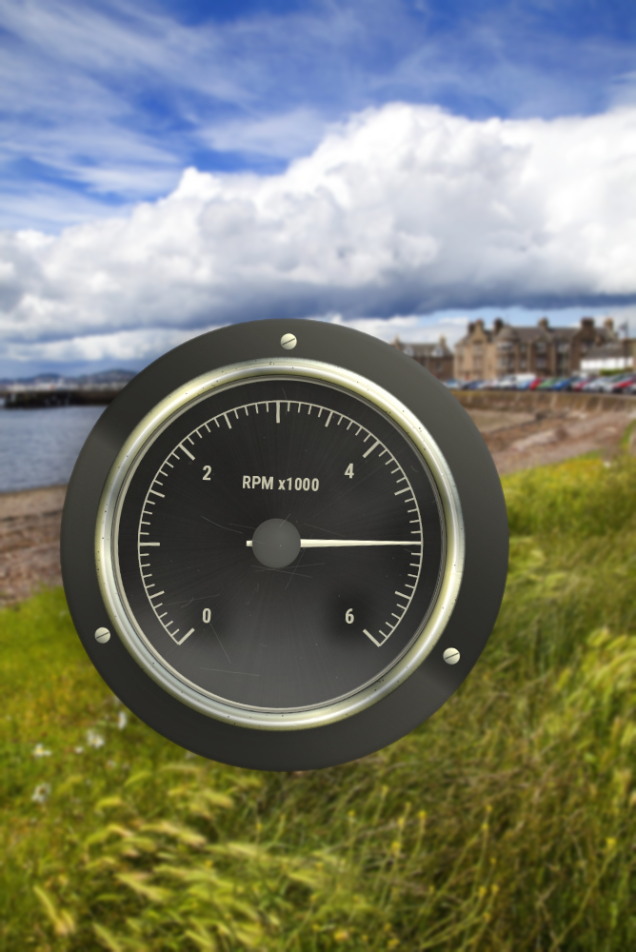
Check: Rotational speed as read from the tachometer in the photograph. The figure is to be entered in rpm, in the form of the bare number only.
5000
